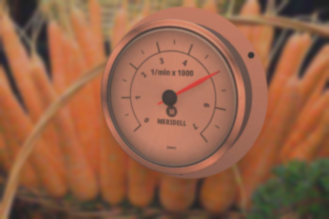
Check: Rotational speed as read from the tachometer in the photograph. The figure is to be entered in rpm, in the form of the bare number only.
5000
